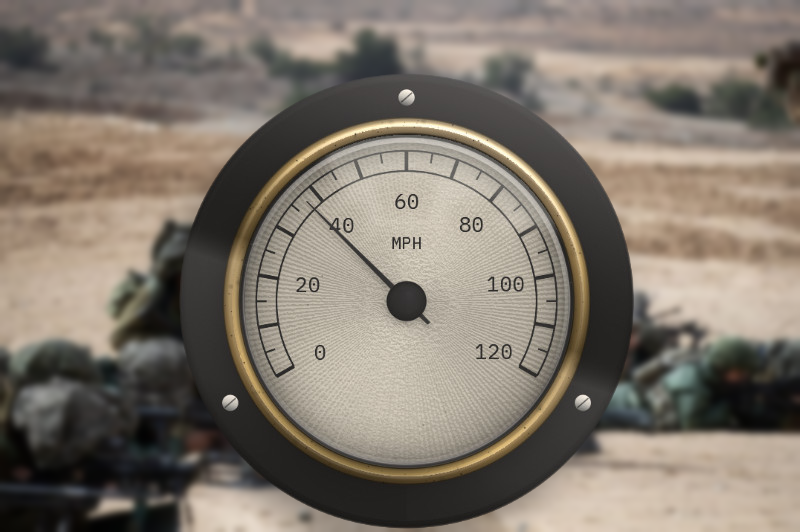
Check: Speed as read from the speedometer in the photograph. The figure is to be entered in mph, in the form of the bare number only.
37.5
